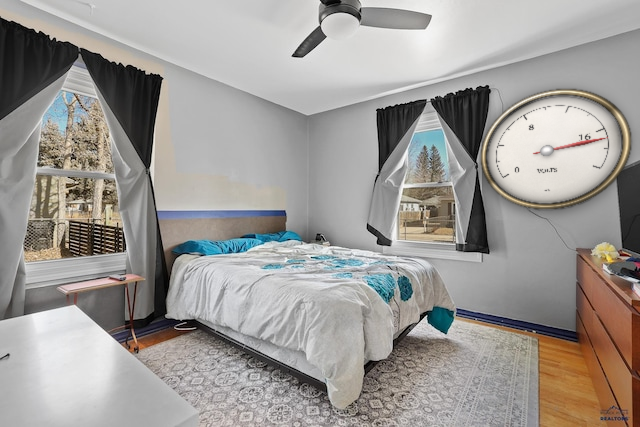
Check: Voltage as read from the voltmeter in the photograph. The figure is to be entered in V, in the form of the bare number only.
17
